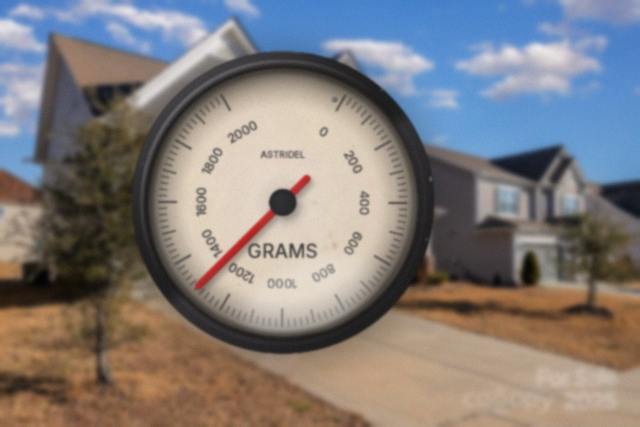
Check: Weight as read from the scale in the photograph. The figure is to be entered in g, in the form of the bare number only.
1300
